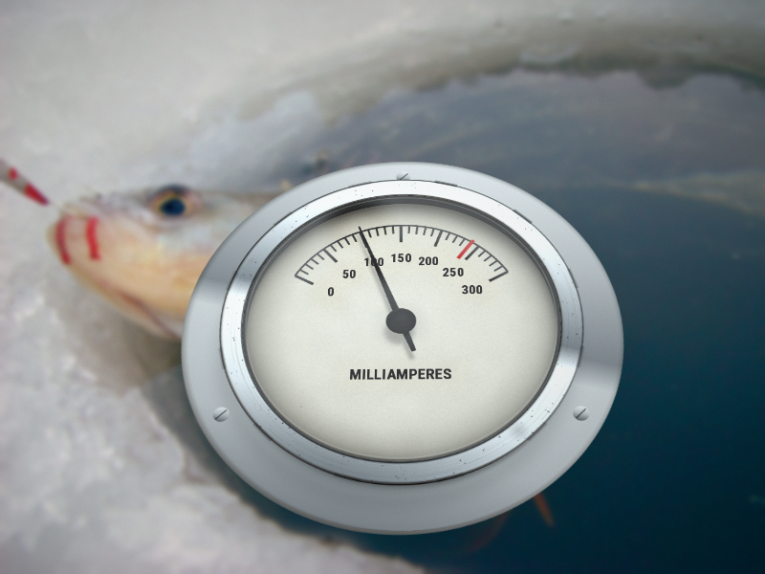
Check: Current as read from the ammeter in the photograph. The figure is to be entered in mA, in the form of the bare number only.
100
